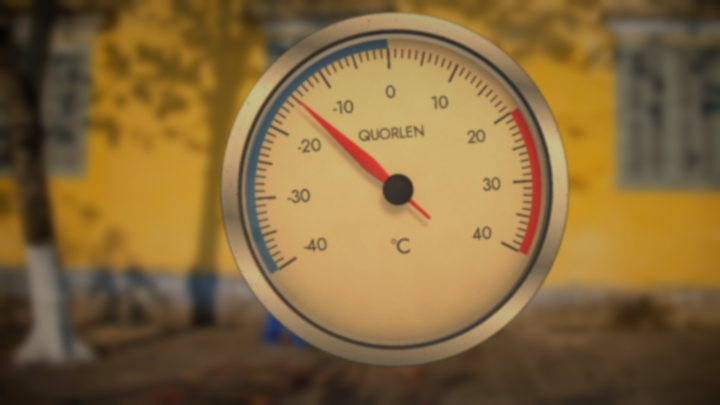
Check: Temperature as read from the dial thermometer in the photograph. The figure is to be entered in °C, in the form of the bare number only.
-15
